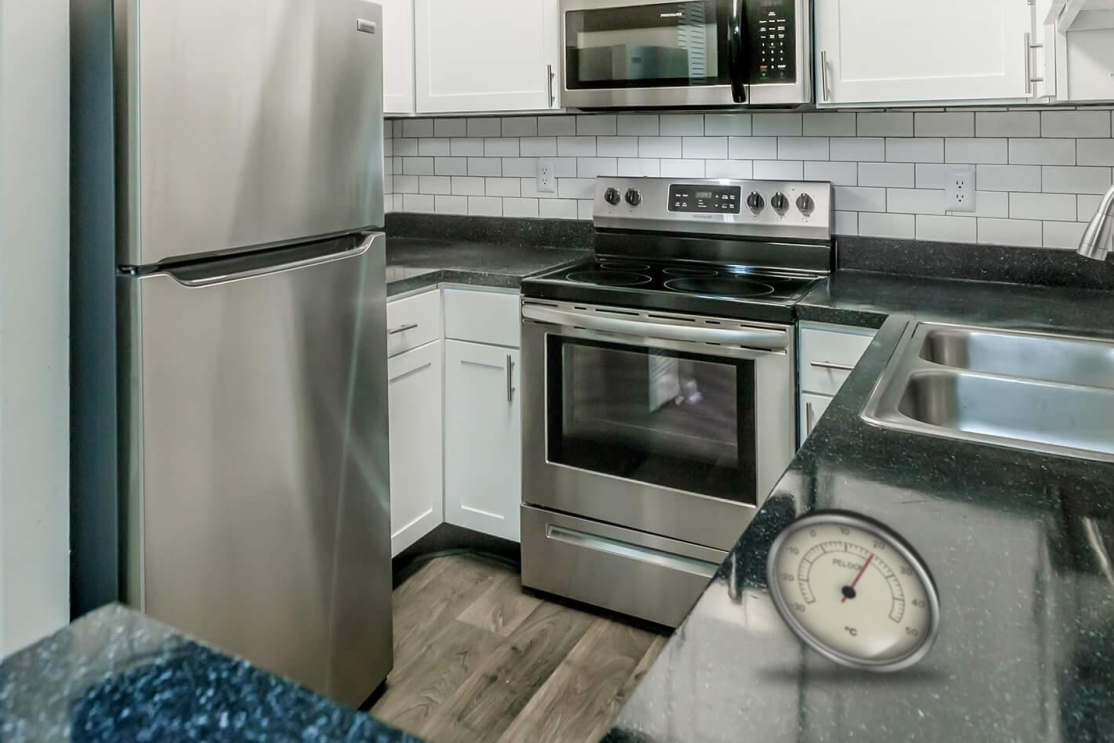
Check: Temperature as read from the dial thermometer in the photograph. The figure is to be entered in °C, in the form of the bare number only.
20
